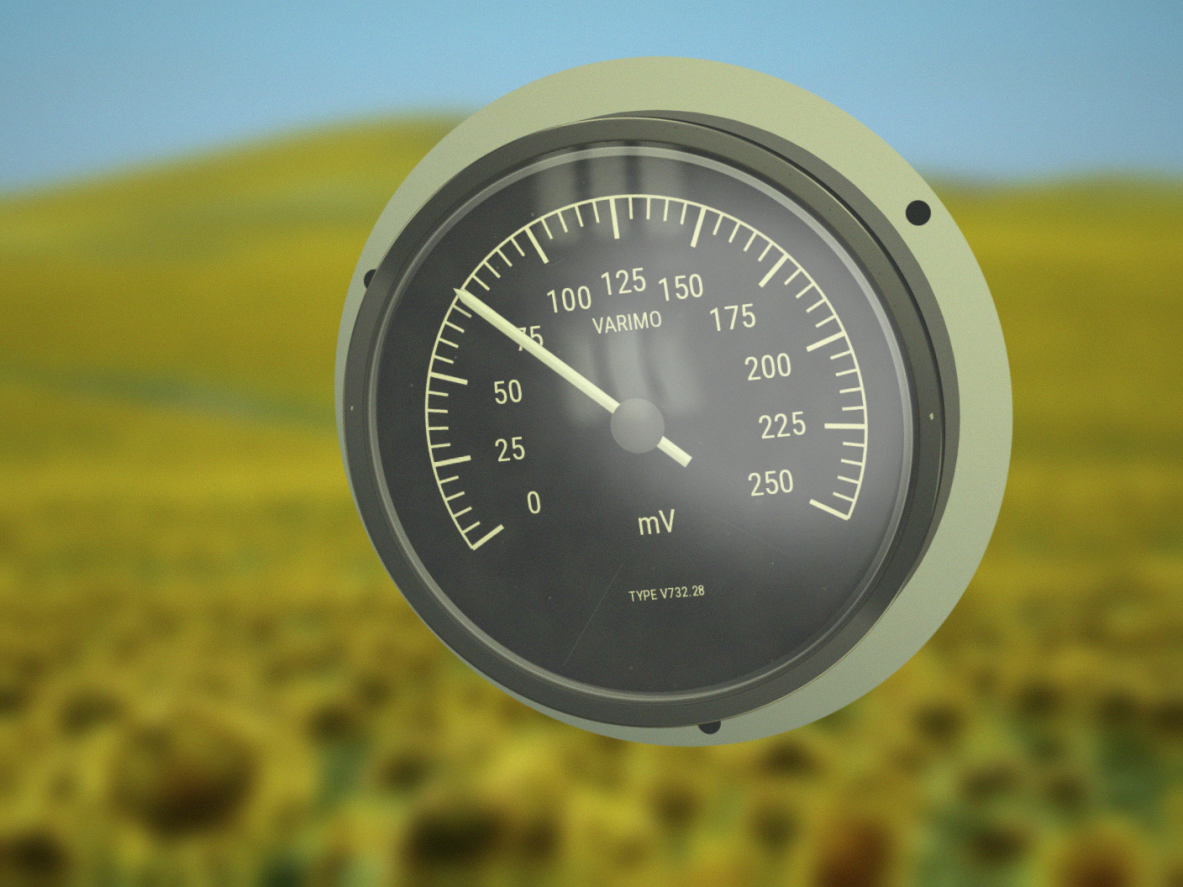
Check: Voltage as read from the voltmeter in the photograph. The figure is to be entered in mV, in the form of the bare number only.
75
